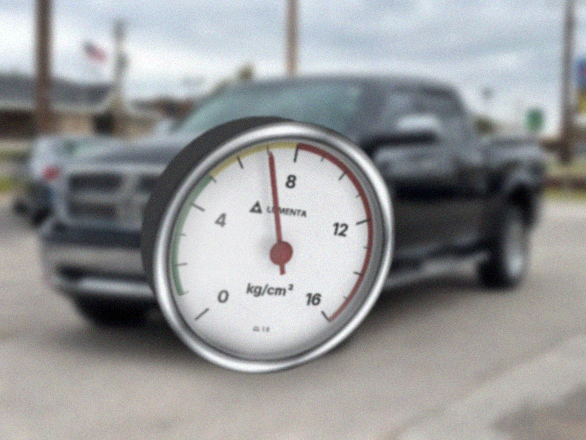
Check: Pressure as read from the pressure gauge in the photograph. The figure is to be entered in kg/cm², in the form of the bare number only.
7
